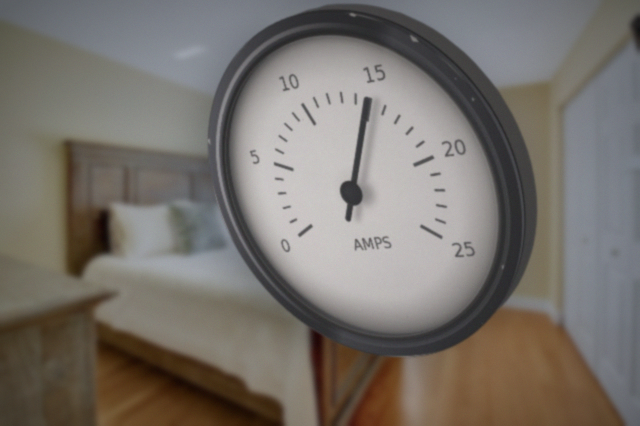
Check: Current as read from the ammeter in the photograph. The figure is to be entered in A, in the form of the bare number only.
15
